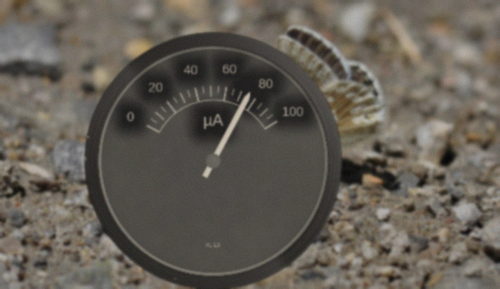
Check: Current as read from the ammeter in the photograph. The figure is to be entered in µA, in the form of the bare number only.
75
